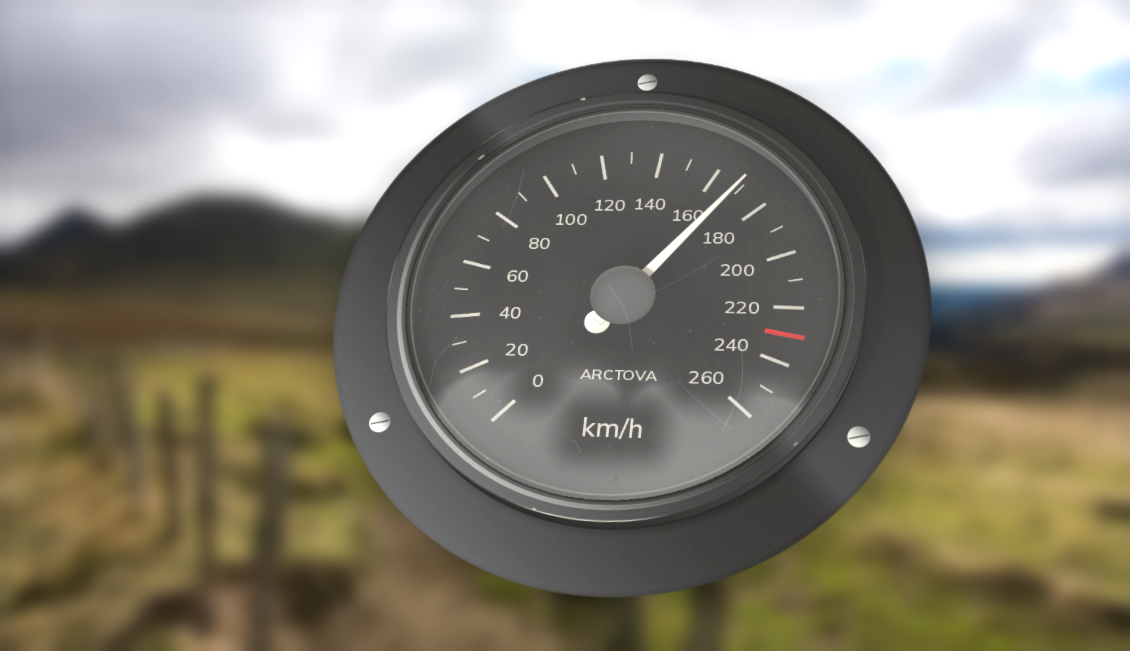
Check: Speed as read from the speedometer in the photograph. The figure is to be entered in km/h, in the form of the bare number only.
170
